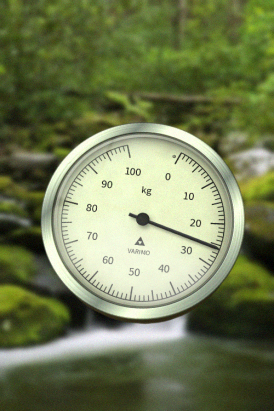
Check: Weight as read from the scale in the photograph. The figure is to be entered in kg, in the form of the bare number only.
26
